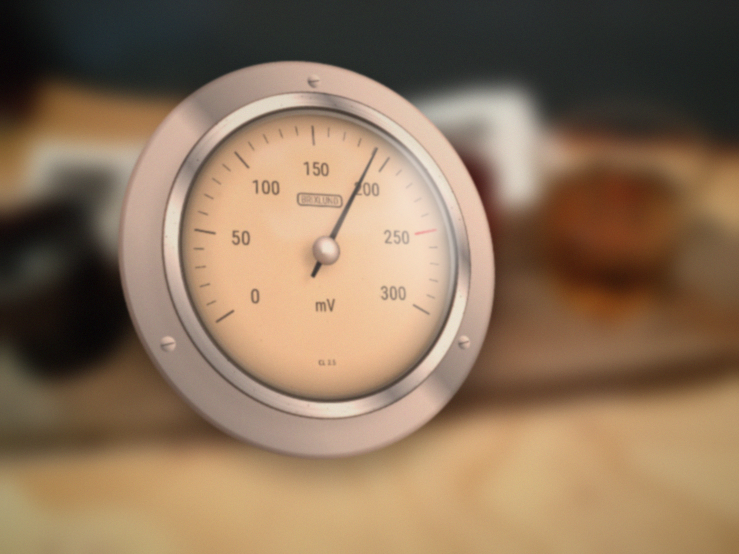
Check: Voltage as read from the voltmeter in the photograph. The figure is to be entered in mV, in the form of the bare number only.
190
